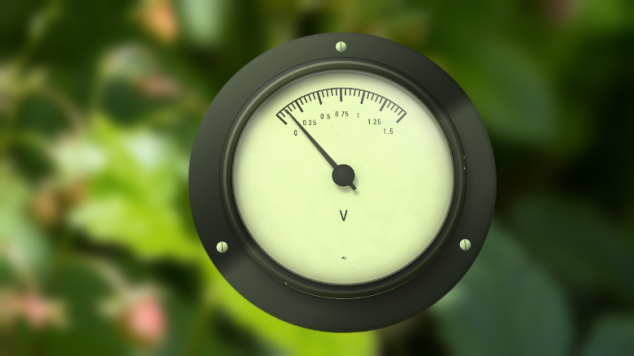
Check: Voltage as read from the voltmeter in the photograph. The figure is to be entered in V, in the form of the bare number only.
0.1
